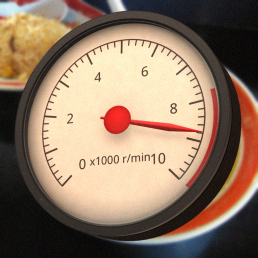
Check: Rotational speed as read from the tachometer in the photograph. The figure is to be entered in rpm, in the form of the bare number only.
8800
